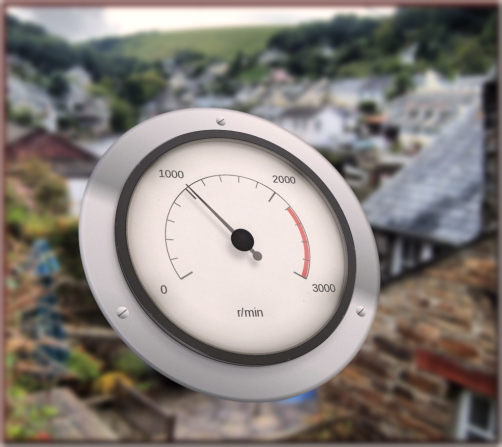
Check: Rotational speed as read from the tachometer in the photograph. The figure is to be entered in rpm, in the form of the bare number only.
1000
